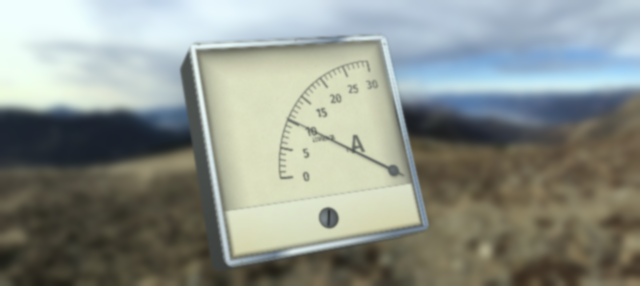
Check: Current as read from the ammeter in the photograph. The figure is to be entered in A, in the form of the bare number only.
10
